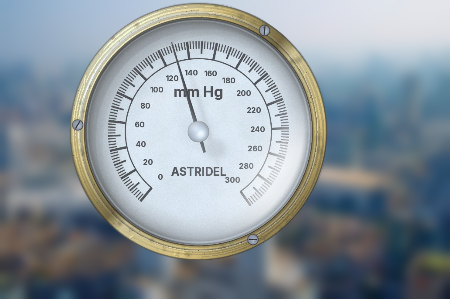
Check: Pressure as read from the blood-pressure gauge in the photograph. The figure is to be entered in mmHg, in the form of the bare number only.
130
